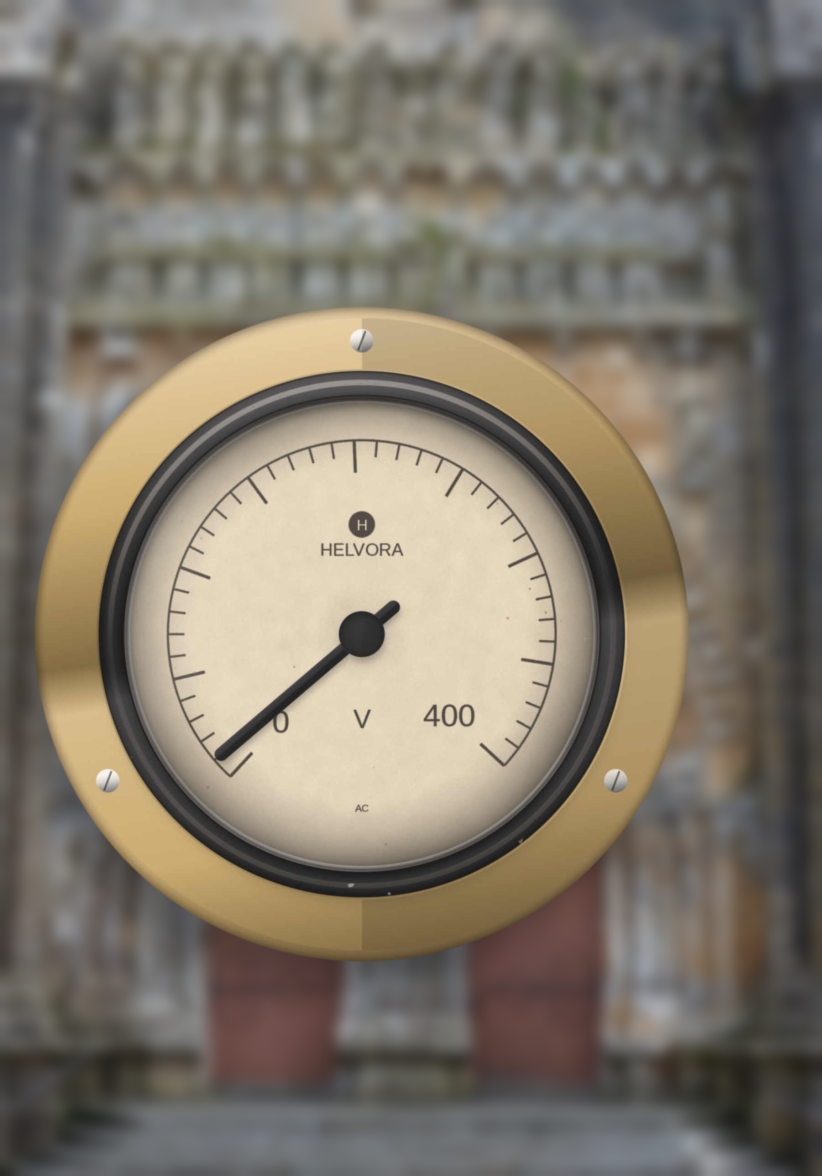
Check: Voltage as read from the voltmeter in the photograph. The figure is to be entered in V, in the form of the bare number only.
10
